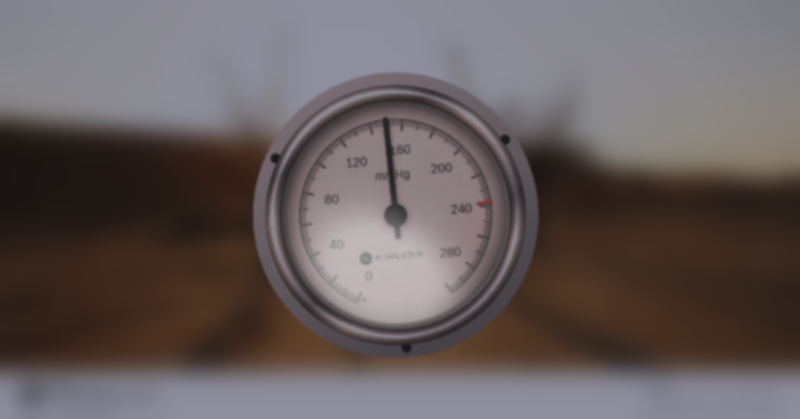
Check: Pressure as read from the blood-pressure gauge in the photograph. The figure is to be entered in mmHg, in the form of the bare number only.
150
